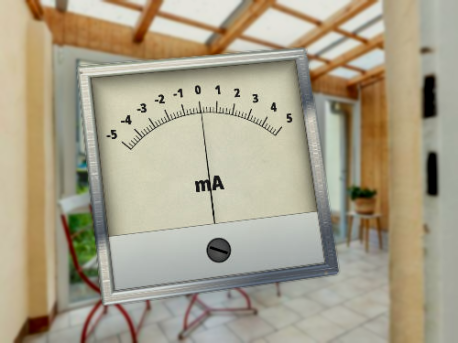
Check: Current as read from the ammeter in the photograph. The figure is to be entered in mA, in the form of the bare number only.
0
